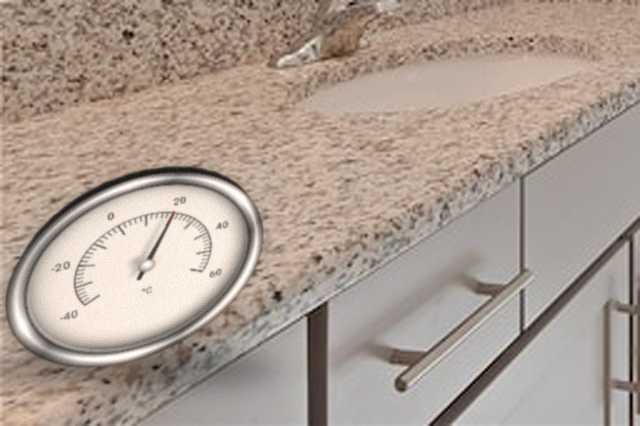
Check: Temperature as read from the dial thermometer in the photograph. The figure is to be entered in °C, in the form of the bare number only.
20
